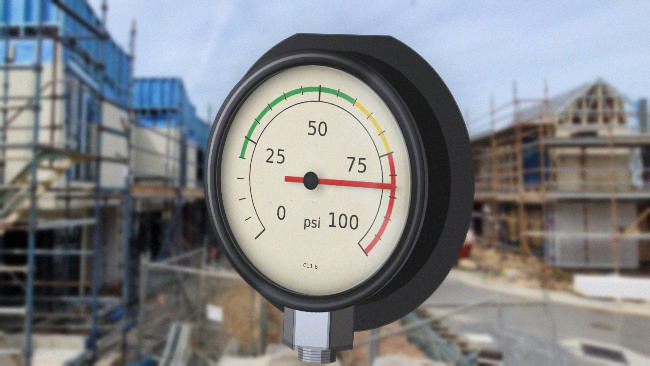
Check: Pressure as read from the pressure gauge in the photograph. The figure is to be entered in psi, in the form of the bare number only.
82.5
